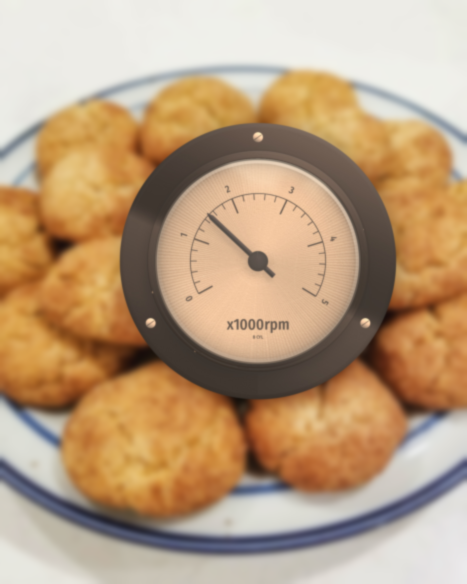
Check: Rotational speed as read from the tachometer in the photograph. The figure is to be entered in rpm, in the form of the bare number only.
1500
